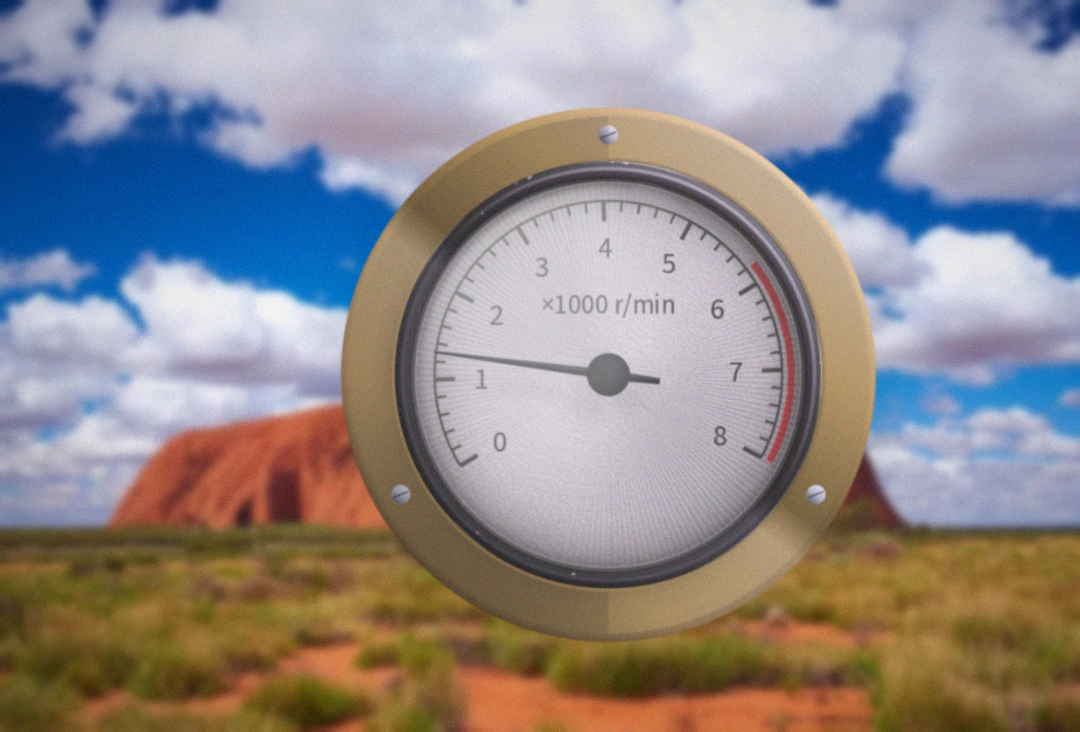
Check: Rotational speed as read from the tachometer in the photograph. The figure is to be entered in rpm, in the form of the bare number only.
1300
